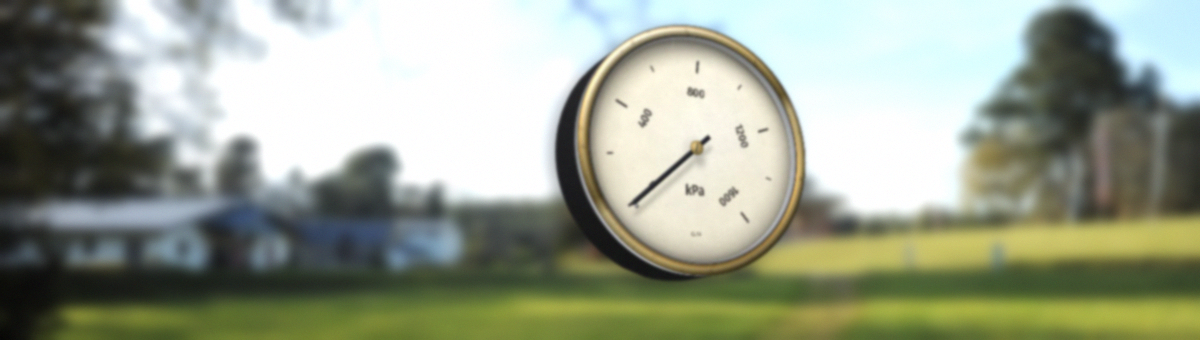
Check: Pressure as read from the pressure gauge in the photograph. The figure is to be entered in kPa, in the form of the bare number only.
0
